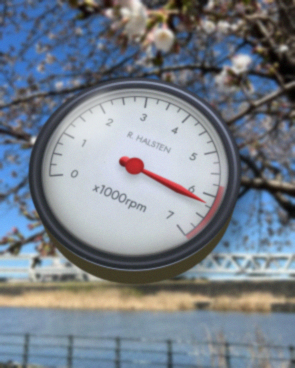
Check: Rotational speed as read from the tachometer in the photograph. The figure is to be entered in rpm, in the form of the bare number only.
6250
